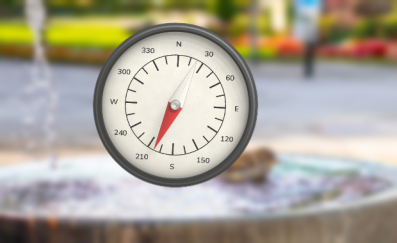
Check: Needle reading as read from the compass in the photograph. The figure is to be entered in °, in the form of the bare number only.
202.5
